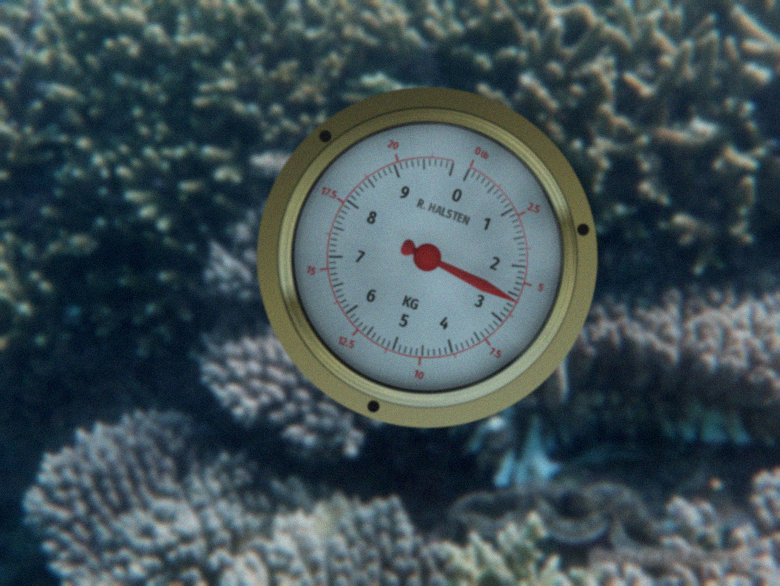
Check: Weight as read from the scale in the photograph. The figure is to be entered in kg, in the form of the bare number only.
2.6
